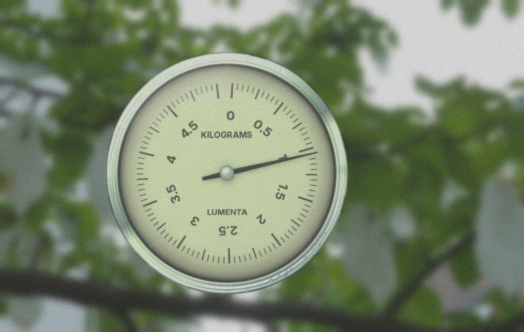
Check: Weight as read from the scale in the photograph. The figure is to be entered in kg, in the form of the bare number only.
1.05
